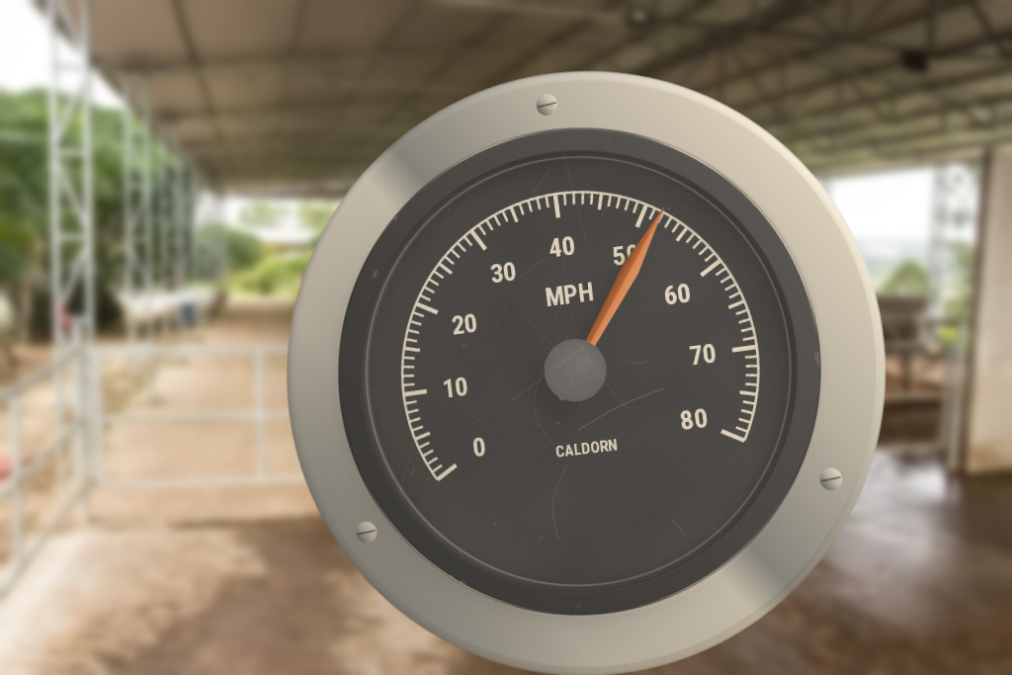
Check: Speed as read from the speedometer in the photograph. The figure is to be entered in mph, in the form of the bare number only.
52
